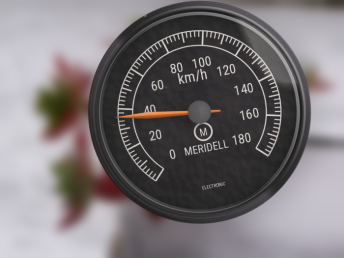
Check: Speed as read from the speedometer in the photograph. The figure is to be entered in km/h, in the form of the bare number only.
36
